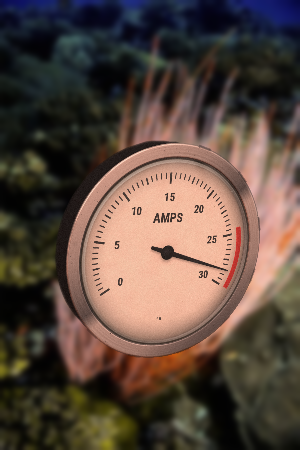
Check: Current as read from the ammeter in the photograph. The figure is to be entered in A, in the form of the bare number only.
28.5
